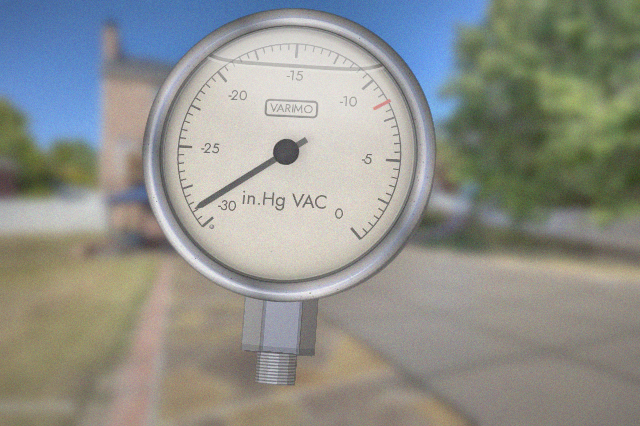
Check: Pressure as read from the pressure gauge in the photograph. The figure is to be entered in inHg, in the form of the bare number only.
-29
